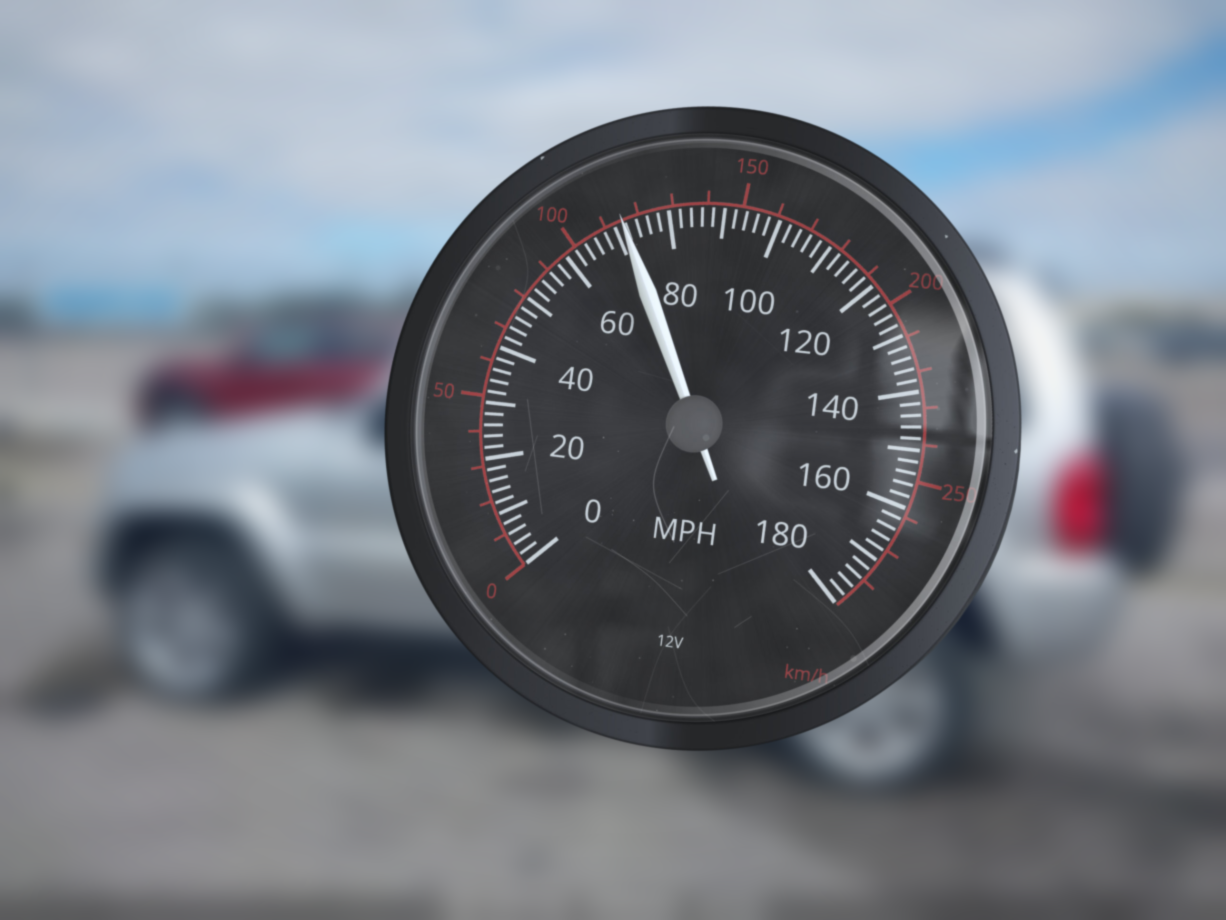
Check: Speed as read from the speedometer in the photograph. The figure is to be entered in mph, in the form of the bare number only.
72
